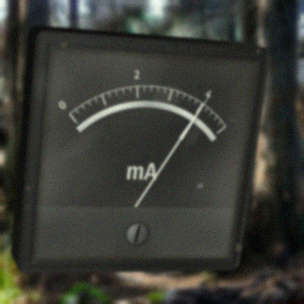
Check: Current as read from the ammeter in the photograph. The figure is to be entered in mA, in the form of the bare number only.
4
